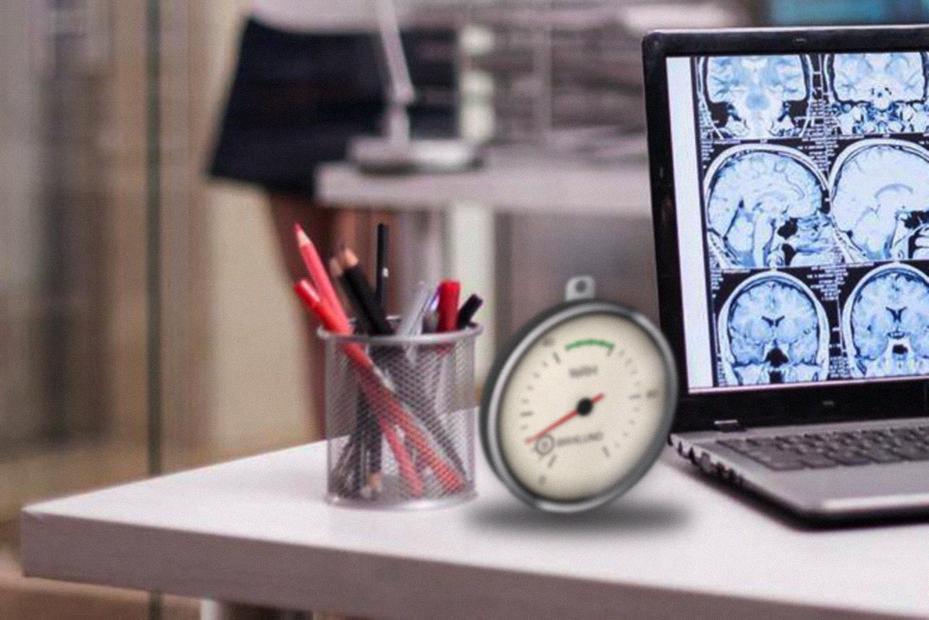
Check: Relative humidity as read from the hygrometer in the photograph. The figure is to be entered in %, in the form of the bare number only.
12
